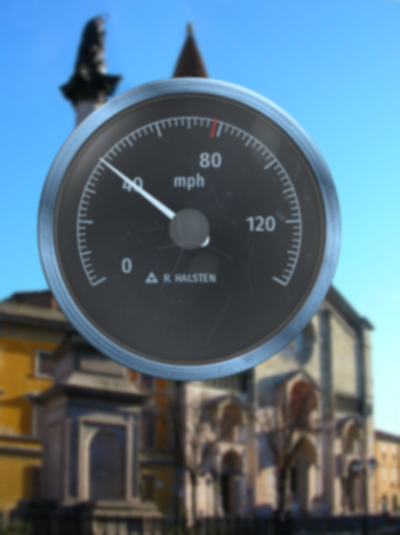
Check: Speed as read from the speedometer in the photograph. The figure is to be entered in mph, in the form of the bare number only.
40
